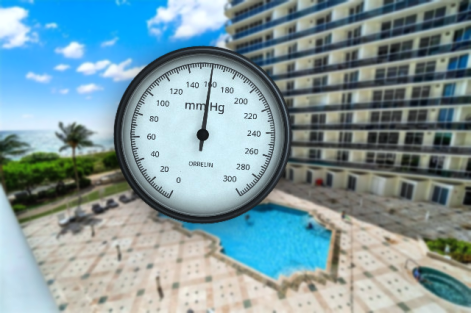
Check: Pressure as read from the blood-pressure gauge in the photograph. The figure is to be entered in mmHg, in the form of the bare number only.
160
